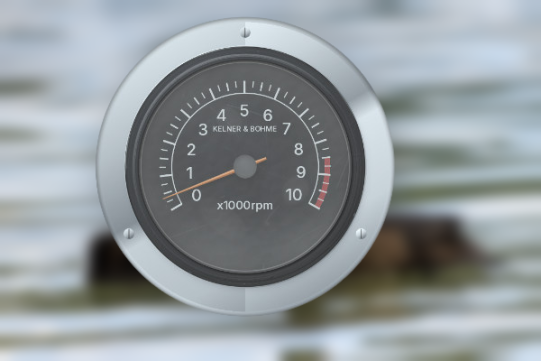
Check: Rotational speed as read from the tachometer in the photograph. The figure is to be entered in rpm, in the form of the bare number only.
375
